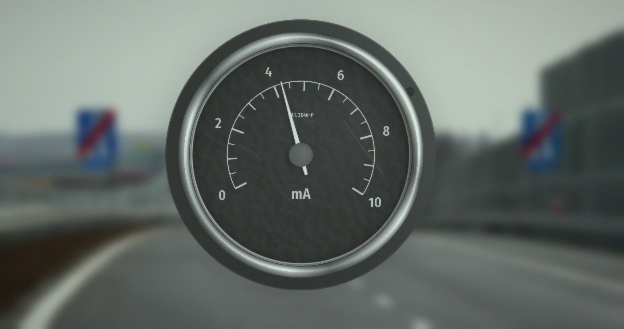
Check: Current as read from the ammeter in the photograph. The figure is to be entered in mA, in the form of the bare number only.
4.25
